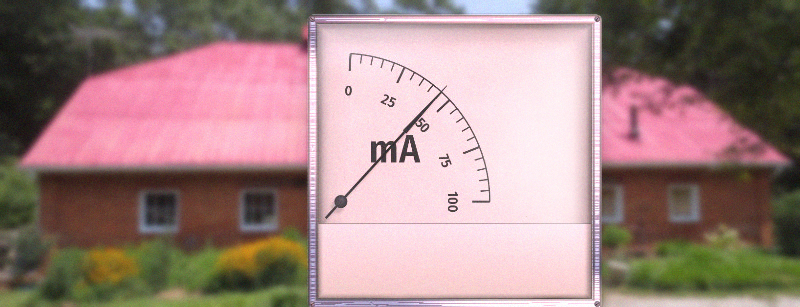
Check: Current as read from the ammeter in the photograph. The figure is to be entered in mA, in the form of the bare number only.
45
